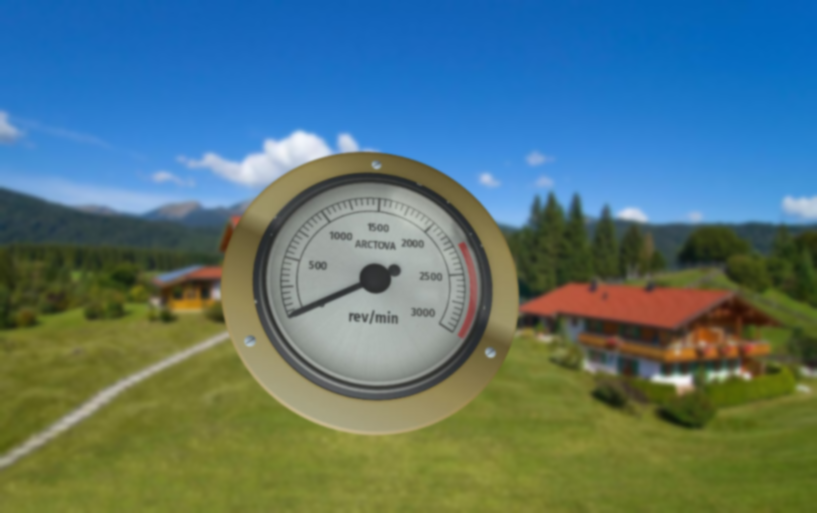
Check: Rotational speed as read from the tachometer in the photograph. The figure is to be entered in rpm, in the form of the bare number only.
0
